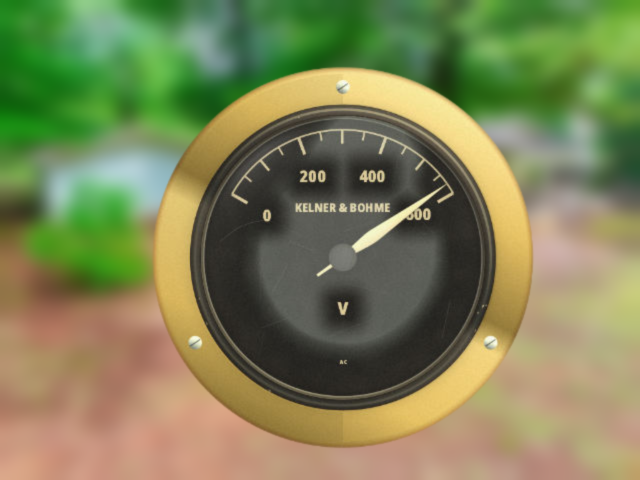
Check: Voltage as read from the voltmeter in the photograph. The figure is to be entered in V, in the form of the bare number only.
575
